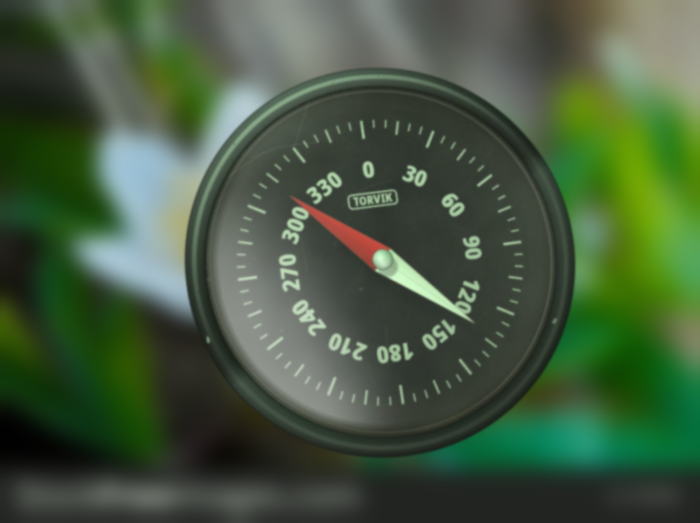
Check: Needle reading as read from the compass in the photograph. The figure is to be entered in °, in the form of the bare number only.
312.5
